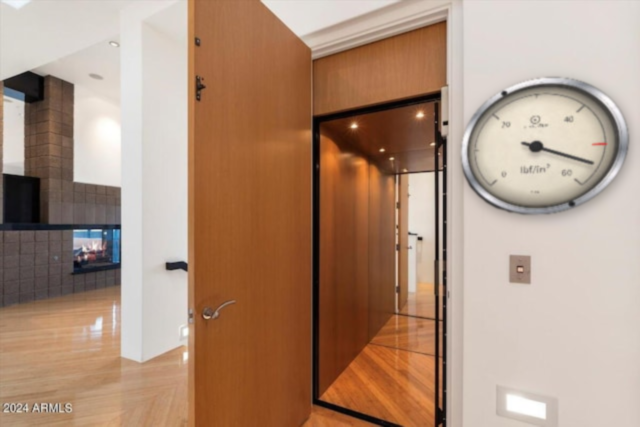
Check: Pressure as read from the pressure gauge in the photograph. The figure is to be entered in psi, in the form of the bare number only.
55
